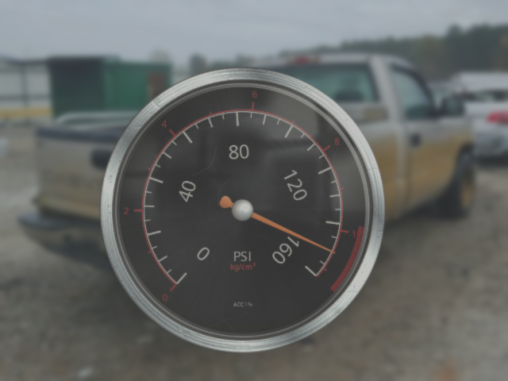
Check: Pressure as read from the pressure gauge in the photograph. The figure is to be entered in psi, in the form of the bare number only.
150
